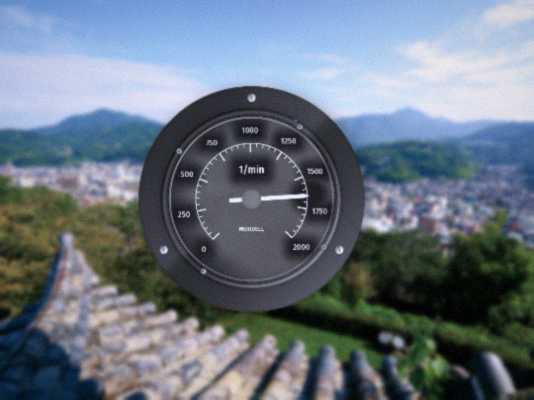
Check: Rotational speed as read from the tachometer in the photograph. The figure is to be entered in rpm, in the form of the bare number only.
1650
